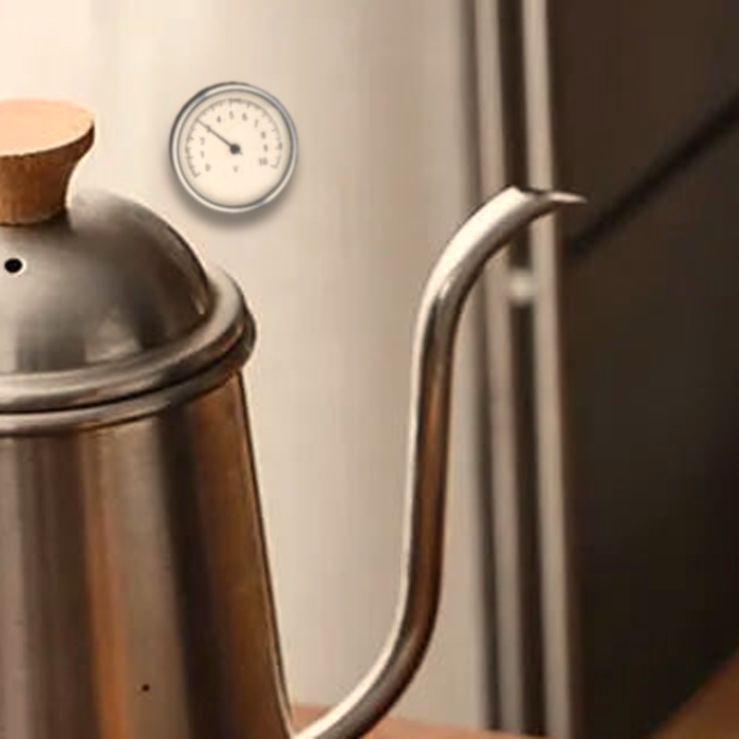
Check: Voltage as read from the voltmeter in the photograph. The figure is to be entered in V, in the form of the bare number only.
3
